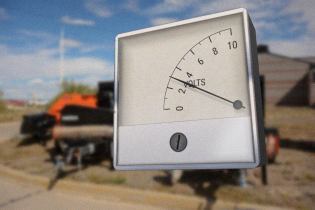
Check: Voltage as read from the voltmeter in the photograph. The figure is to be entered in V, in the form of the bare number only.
3
